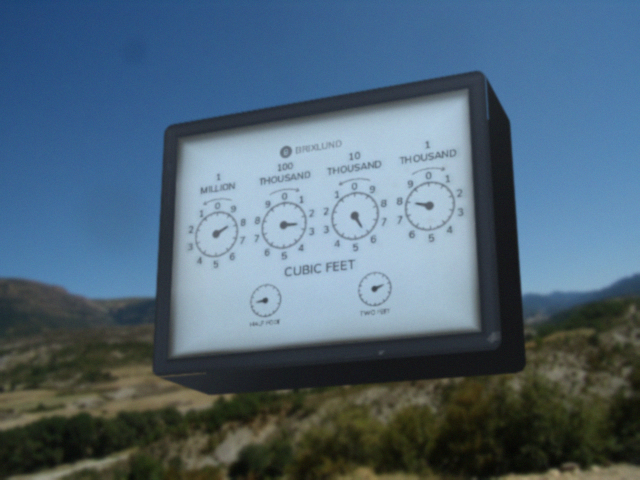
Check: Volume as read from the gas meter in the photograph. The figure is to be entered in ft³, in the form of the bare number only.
825800
